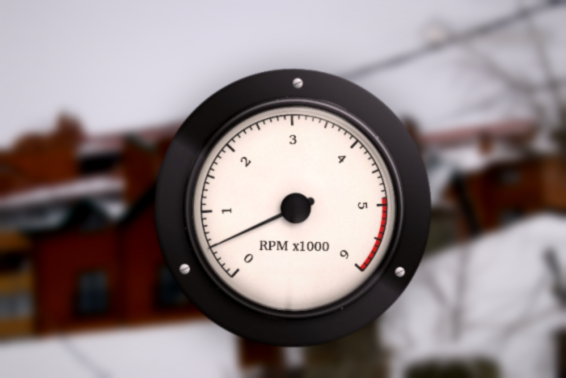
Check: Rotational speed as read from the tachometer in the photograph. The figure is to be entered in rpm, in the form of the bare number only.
500
